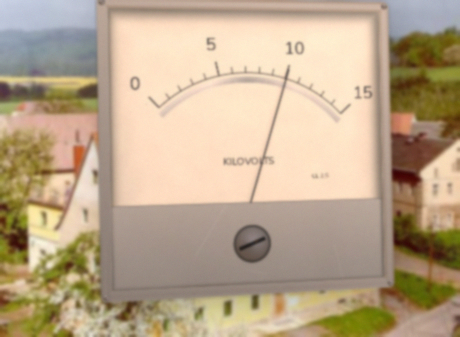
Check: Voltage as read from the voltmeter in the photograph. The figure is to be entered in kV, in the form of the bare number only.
10
